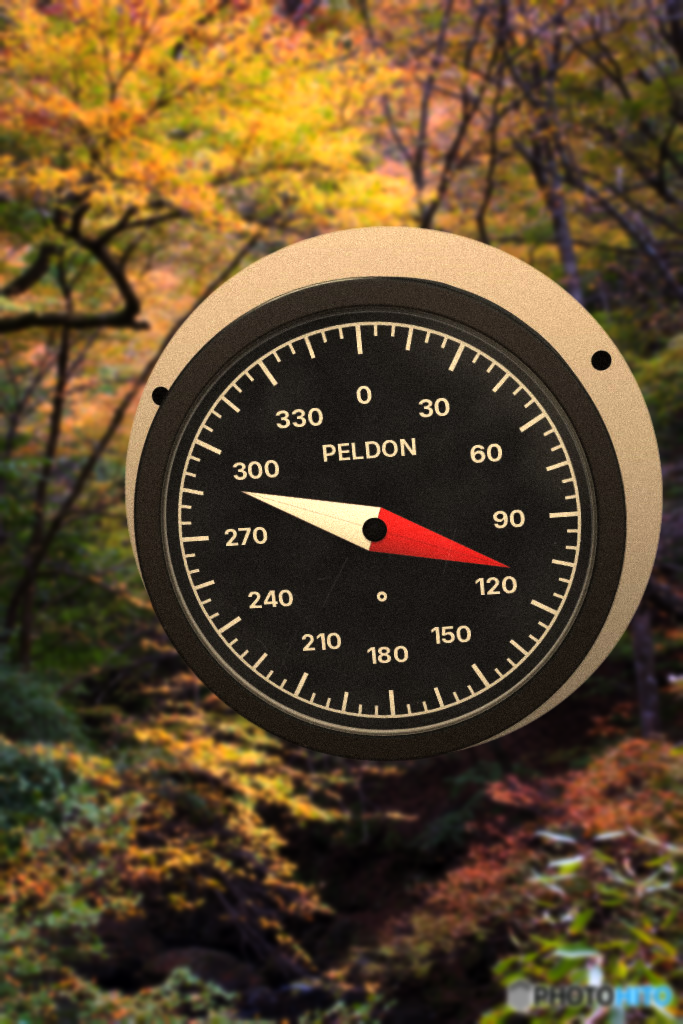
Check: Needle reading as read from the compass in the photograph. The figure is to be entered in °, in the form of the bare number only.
110
